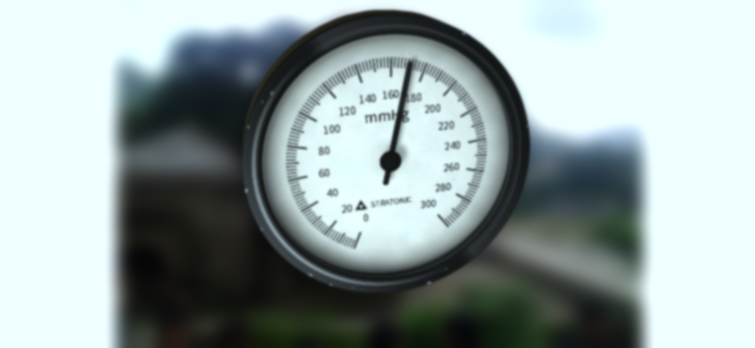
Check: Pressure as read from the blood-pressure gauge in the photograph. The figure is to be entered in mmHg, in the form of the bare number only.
170
